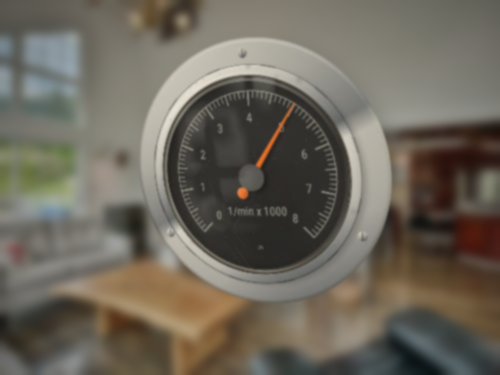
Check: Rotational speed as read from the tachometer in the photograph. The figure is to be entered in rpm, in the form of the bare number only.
5000
